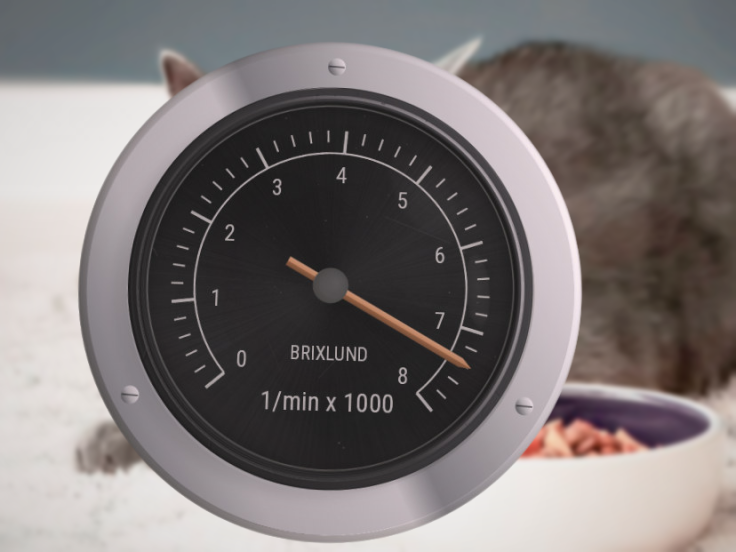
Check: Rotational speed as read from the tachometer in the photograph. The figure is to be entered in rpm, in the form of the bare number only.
7400
